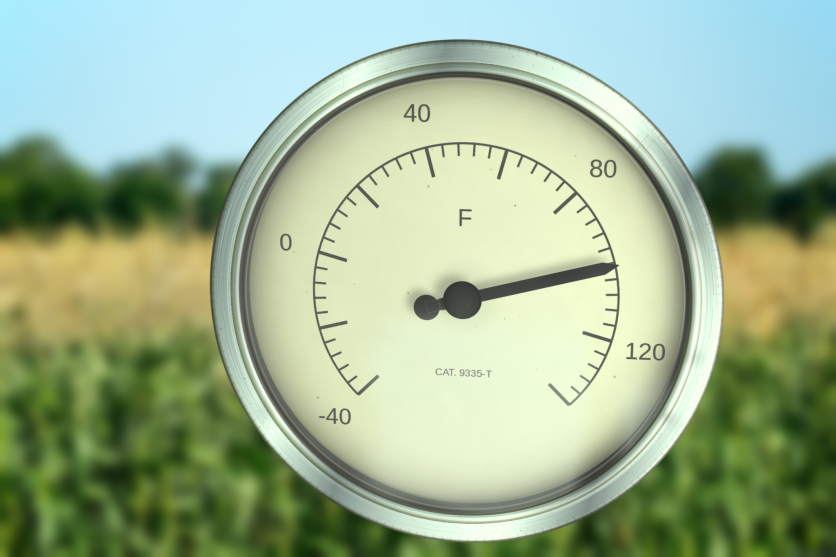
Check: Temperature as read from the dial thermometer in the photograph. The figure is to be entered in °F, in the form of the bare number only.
100
